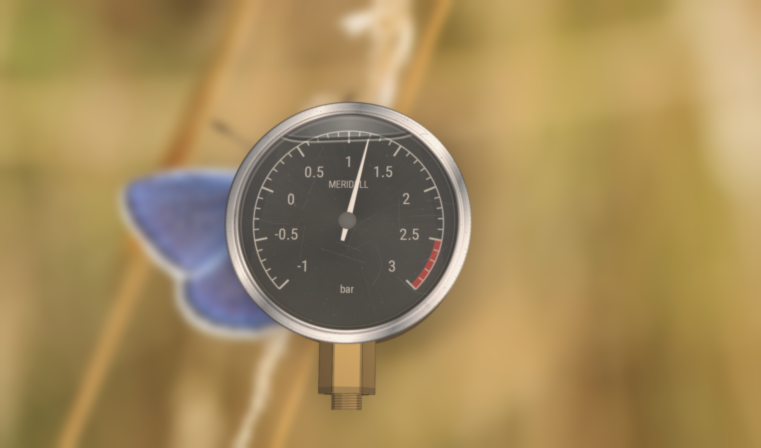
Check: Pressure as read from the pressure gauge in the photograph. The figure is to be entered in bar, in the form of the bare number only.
1.2
